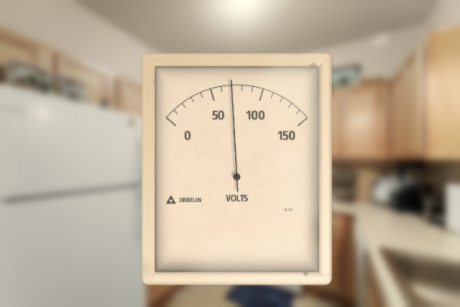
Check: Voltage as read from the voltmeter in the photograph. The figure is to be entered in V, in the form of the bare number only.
70
